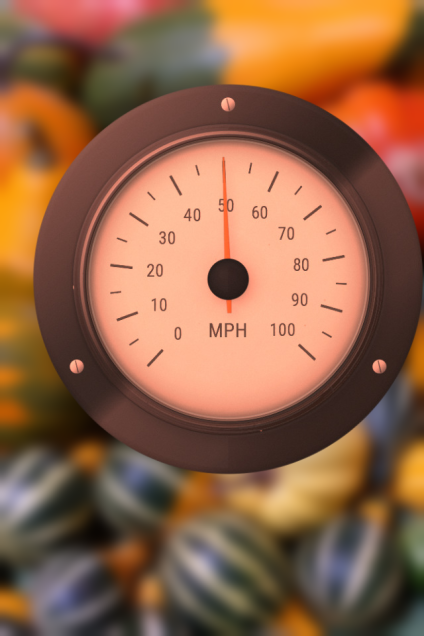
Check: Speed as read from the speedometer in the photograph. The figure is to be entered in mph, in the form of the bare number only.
50
